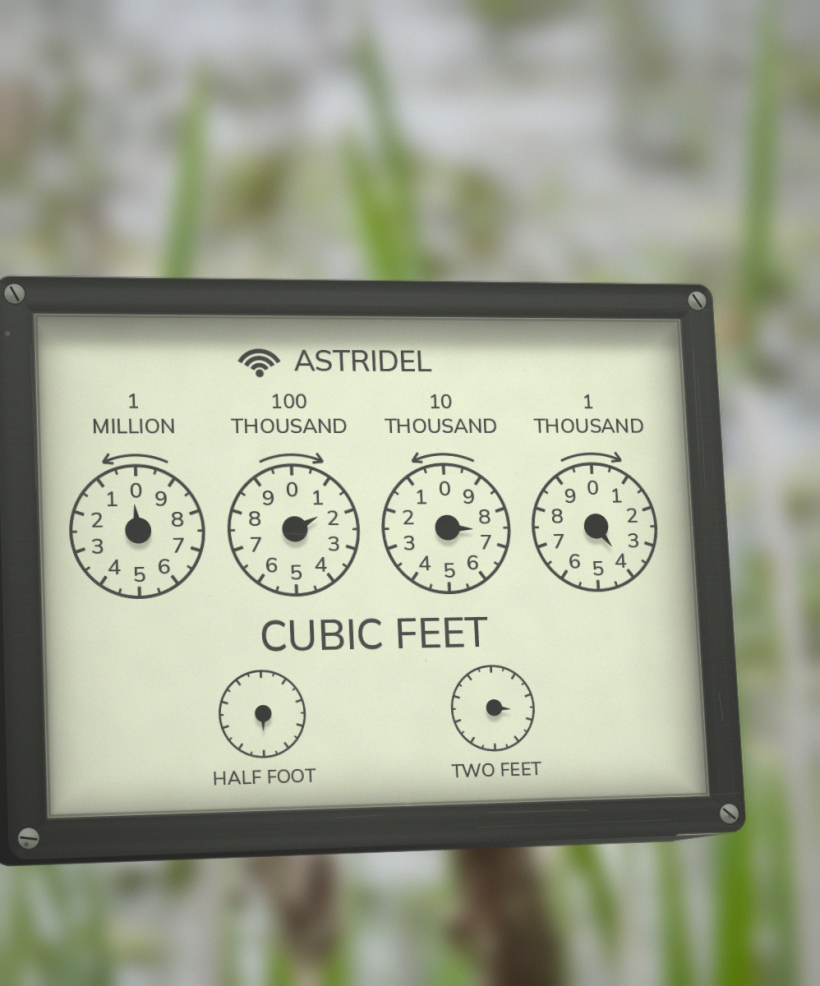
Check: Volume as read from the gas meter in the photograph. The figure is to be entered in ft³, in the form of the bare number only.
17400
